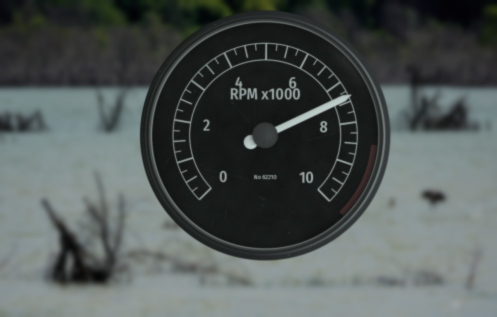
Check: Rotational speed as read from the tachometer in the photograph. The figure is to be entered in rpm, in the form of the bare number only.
7375
